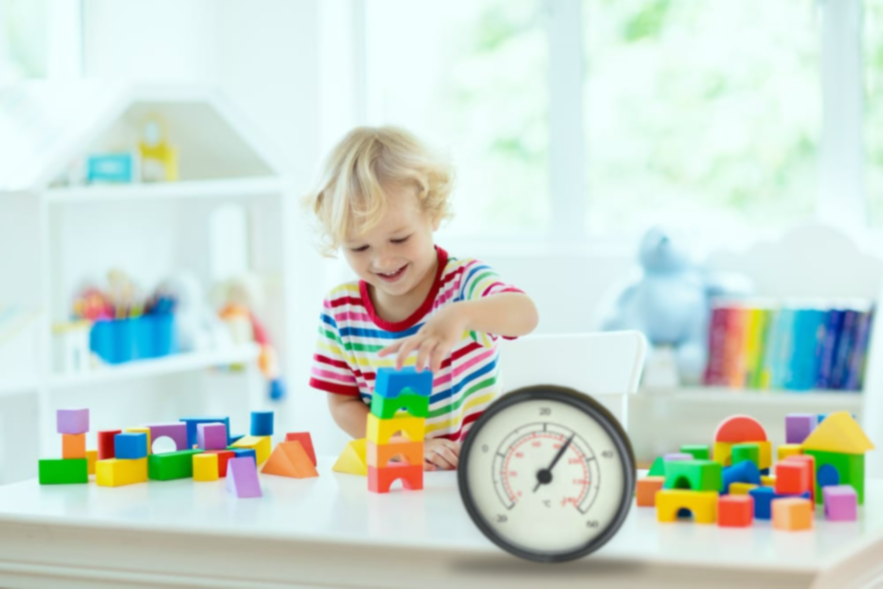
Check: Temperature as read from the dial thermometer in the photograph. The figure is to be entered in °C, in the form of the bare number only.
30
